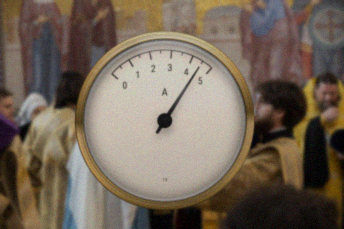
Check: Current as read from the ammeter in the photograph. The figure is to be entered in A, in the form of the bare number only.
4.5
